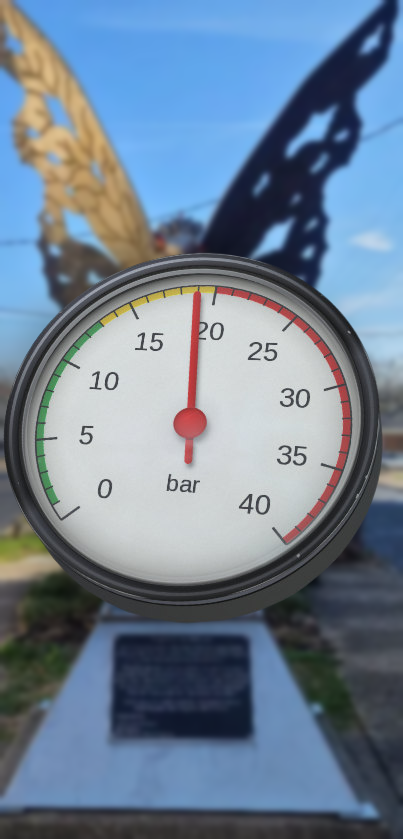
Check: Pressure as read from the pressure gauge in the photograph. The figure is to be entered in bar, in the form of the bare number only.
19
